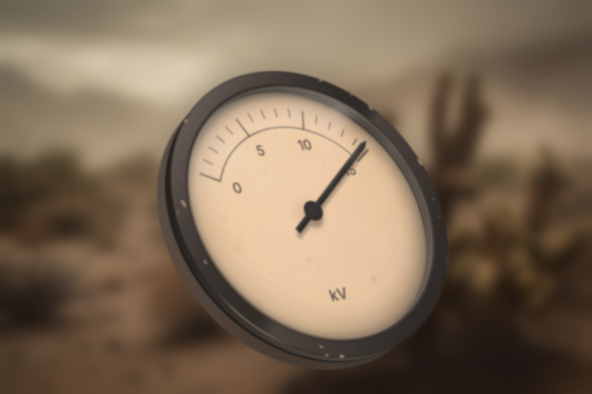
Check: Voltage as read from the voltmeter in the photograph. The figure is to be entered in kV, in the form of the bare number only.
14.5
